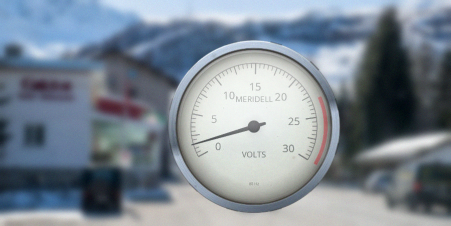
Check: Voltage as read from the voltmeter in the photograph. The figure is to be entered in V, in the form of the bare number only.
1.5
